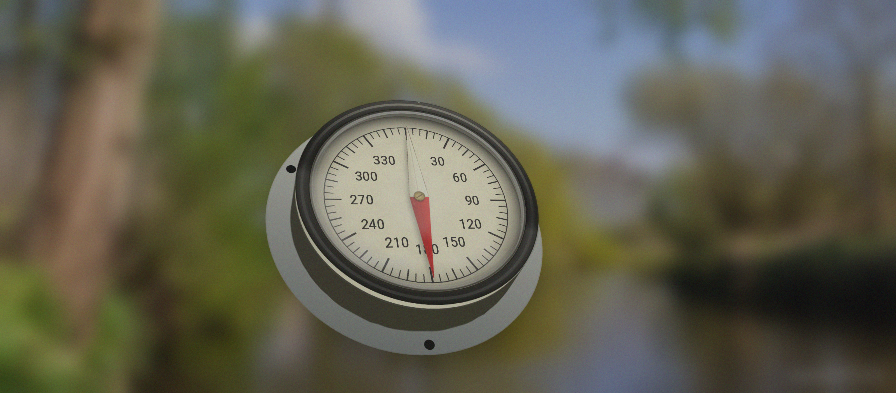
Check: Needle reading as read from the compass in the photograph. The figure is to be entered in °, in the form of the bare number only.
180
